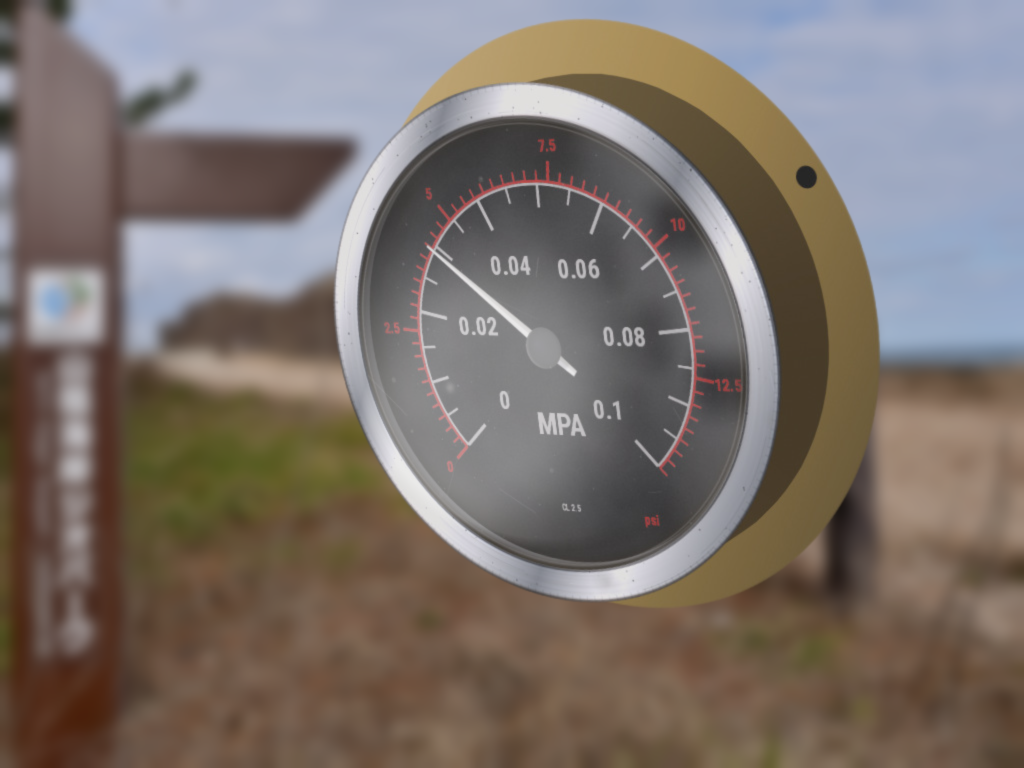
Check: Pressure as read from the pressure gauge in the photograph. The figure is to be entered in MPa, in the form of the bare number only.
0.03
